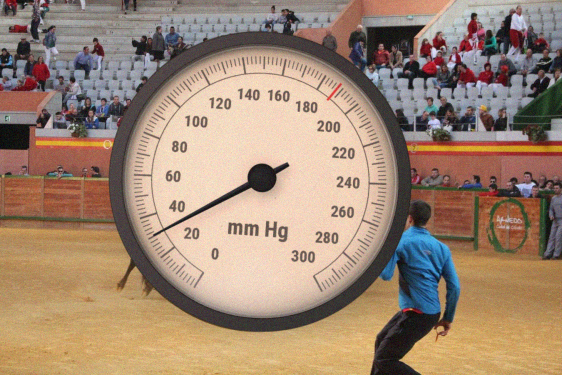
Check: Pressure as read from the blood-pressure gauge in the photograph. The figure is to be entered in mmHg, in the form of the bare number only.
30
